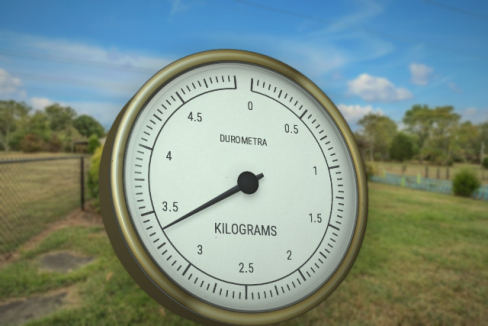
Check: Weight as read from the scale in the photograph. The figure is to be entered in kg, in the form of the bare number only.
3.35
